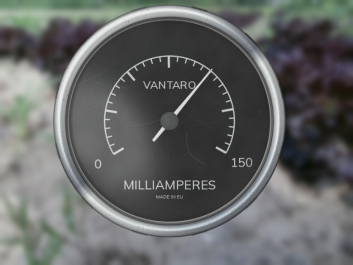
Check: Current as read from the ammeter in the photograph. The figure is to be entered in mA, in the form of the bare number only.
100
